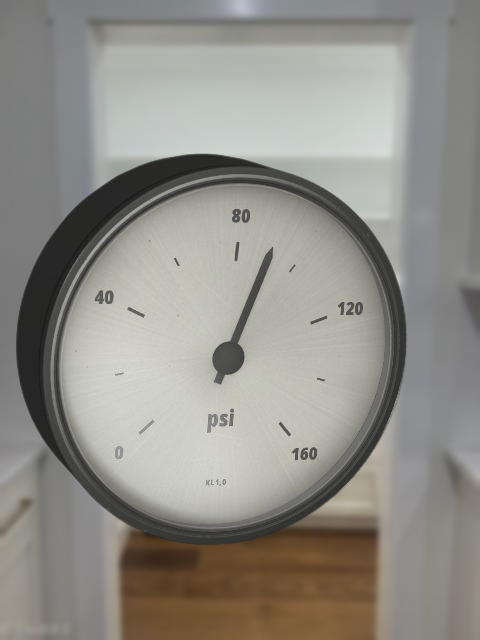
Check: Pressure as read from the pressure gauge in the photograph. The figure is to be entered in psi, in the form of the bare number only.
90
